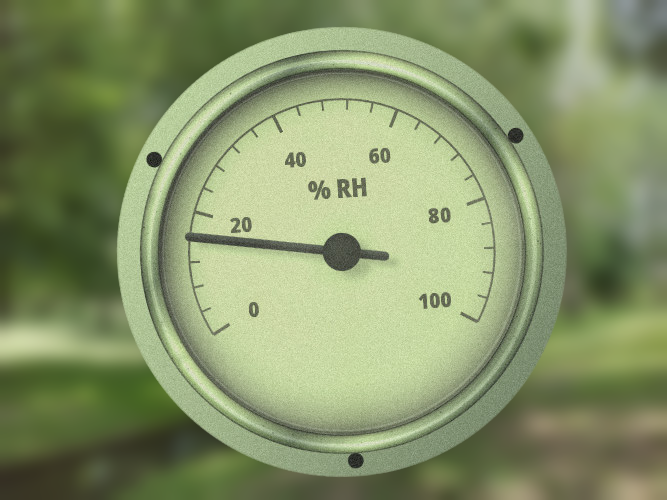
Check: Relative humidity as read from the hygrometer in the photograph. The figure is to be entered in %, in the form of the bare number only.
16
